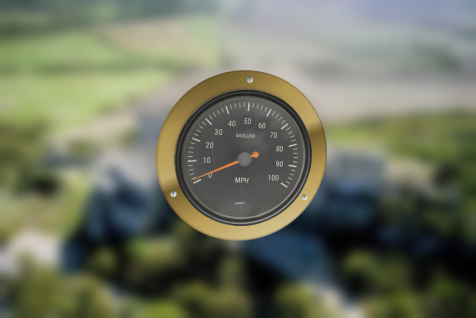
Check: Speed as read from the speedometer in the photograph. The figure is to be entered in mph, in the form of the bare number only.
2
